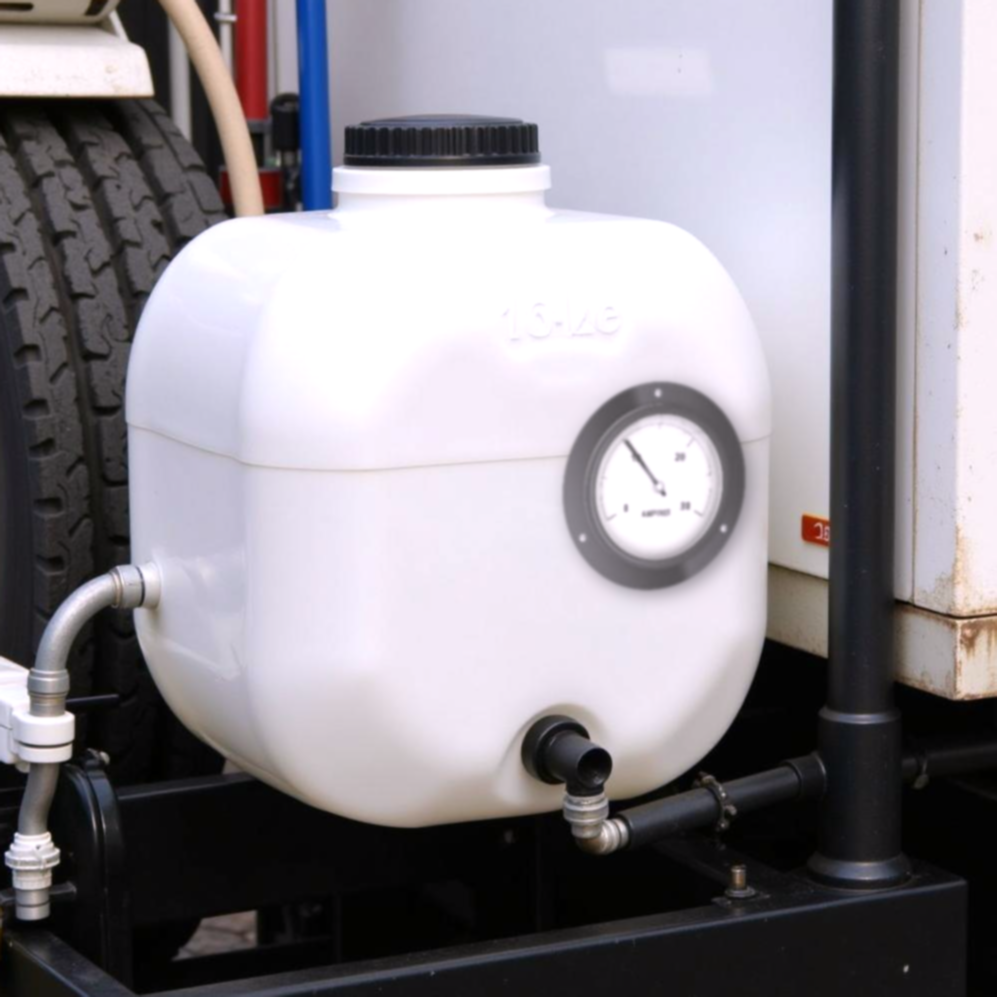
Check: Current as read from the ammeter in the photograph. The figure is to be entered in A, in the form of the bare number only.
10
